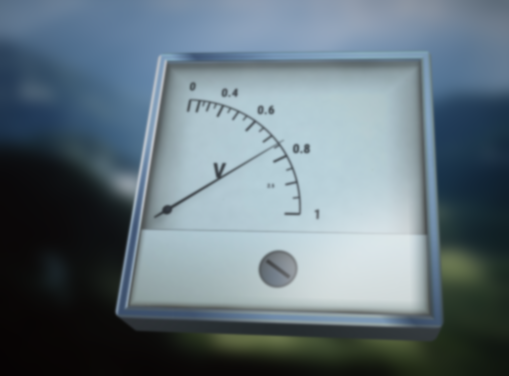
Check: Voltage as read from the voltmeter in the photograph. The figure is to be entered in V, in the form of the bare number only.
0.75
